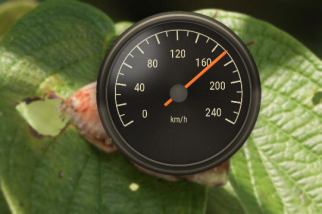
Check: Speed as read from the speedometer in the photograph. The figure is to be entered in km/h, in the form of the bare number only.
170
